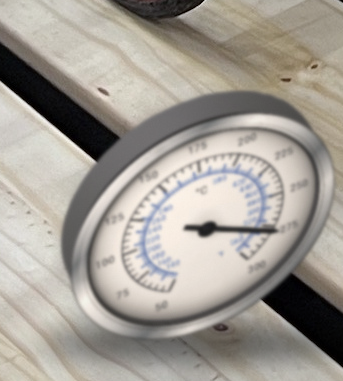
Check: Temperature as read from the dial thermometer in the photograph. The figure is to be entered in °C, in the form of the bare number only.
275
